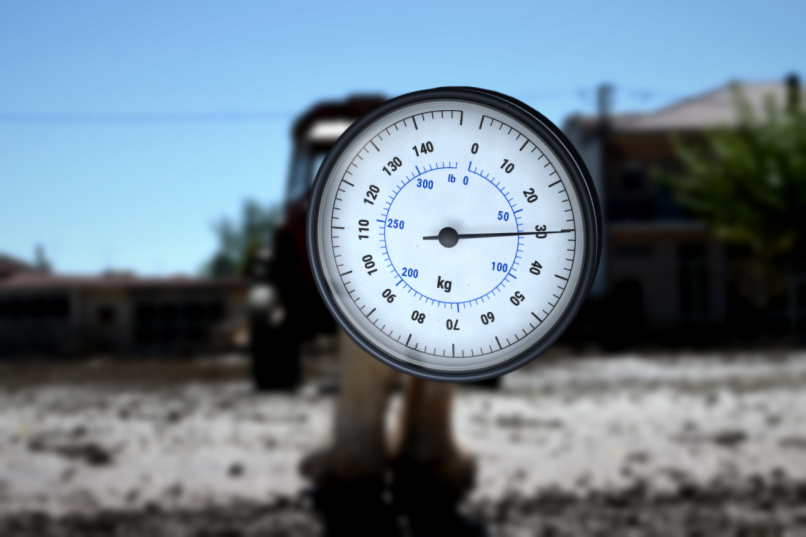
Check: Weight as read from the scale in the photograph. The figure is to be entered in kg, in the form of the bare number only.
30
